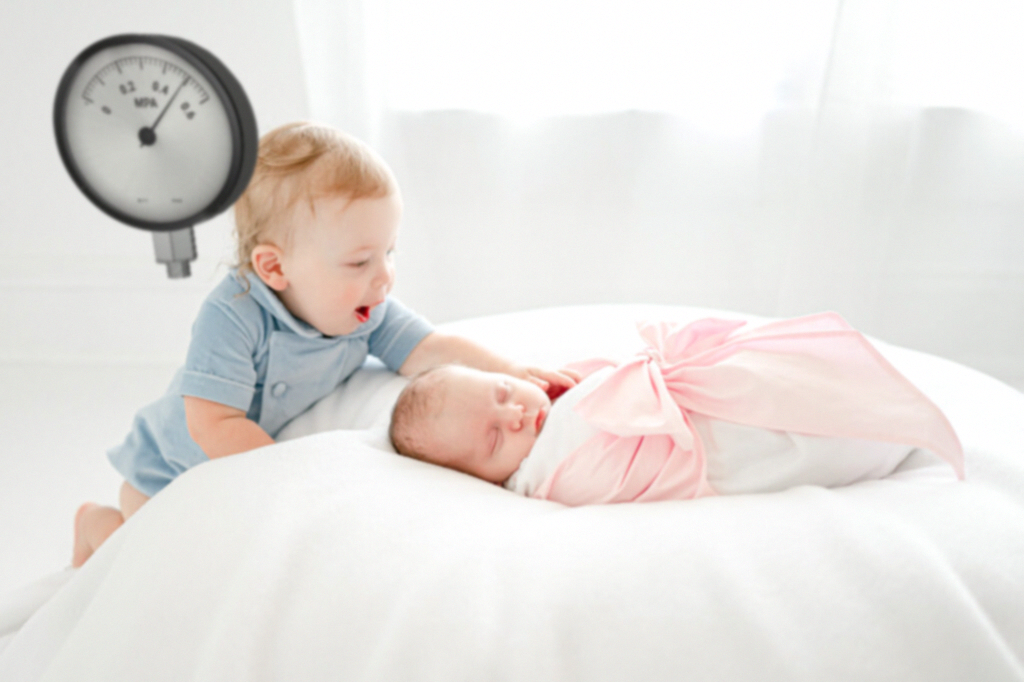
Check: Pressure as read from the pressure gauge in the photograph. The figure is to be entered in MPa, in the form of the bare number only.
0.5
